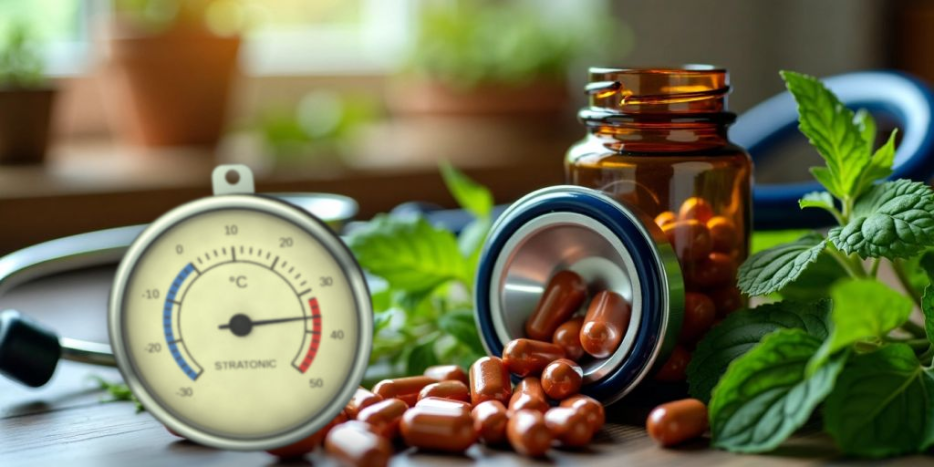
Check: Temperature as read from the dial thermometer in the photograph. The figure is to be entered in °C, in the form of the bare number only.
36
